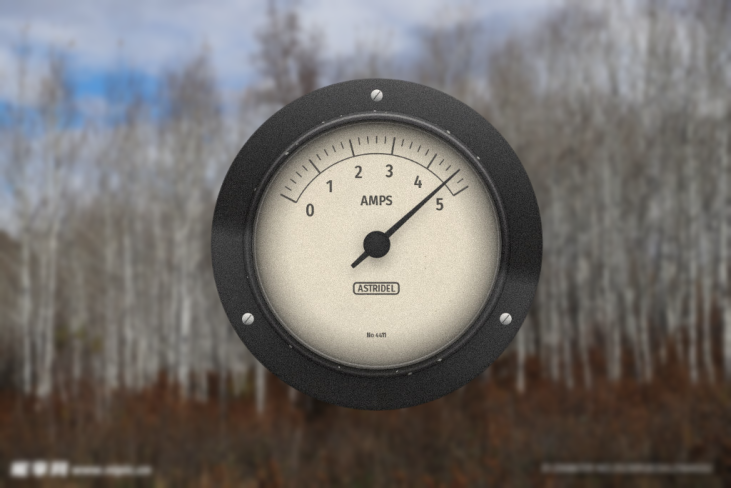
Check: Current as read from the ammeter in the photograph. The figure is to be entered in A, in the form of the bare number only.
4.6
